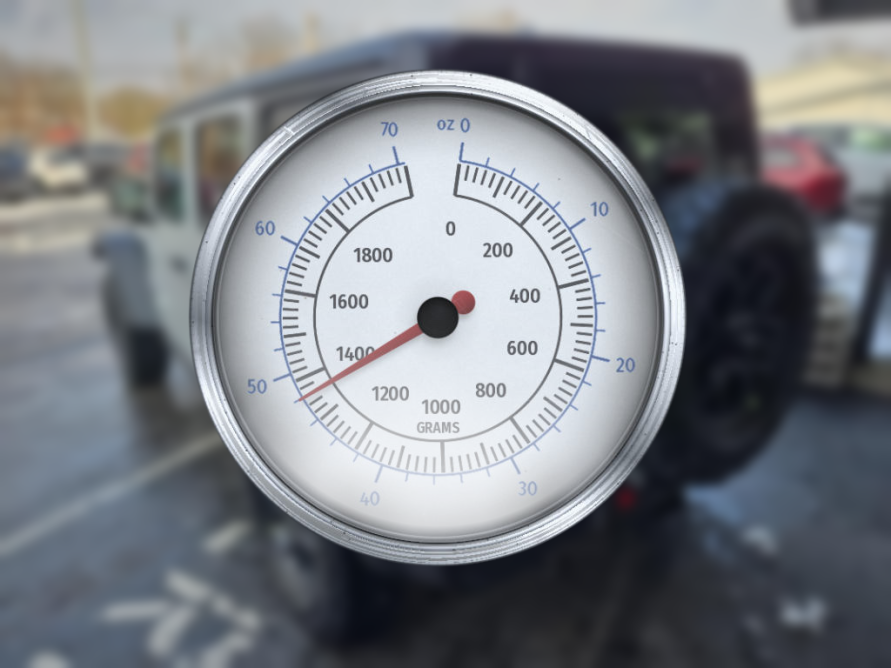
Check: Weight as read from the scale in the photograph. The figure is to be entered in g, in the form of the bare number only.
1360
